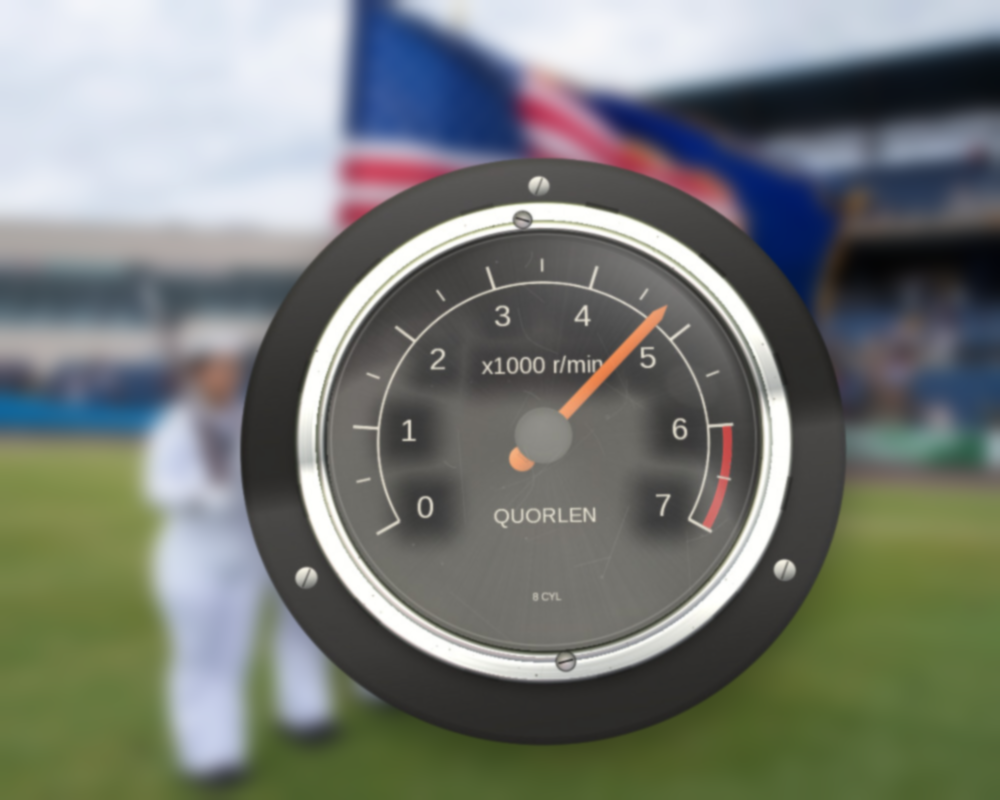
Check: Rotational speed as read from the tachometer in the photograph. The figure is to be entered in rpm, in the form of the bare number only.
4750
